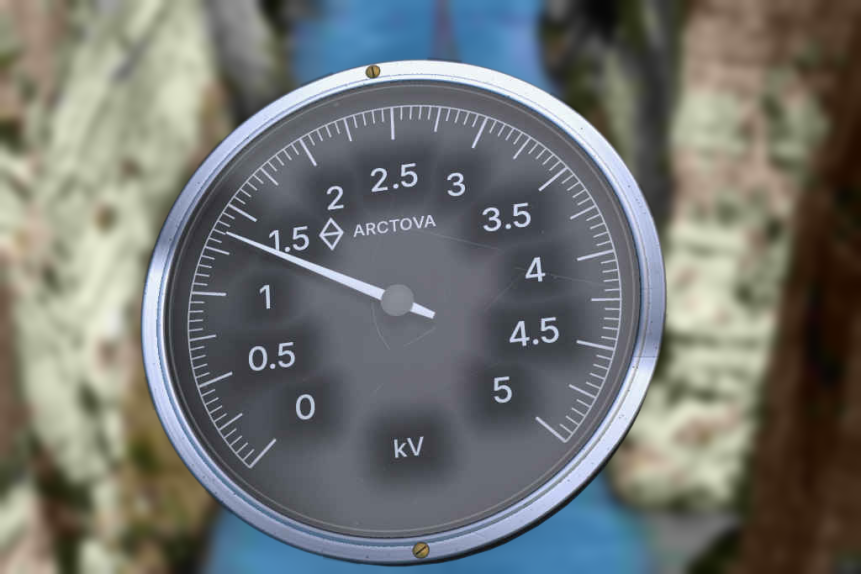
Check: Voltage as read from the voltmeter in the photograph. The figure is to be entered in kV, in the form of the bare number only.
1.35
